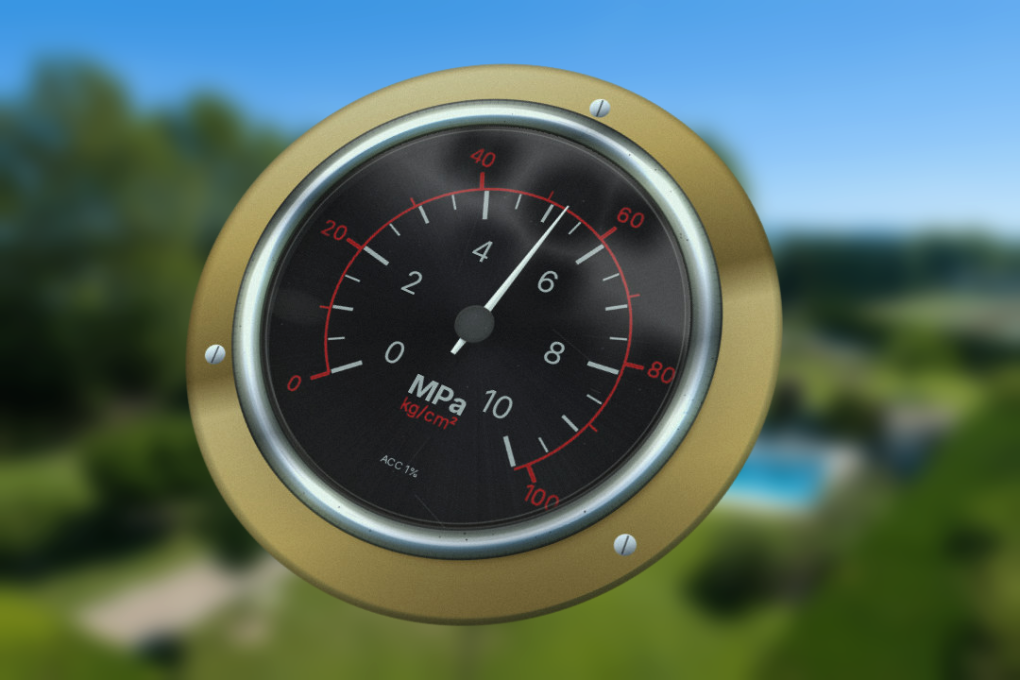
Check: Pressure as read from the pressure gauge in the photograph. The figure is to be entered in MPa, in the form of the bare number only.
5.25
